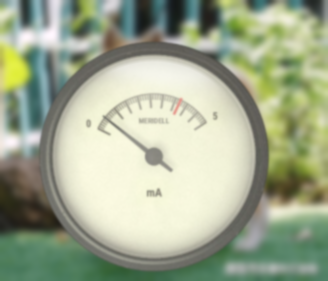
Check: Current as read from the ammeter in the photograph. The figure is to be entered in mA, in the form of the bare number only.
0.5
